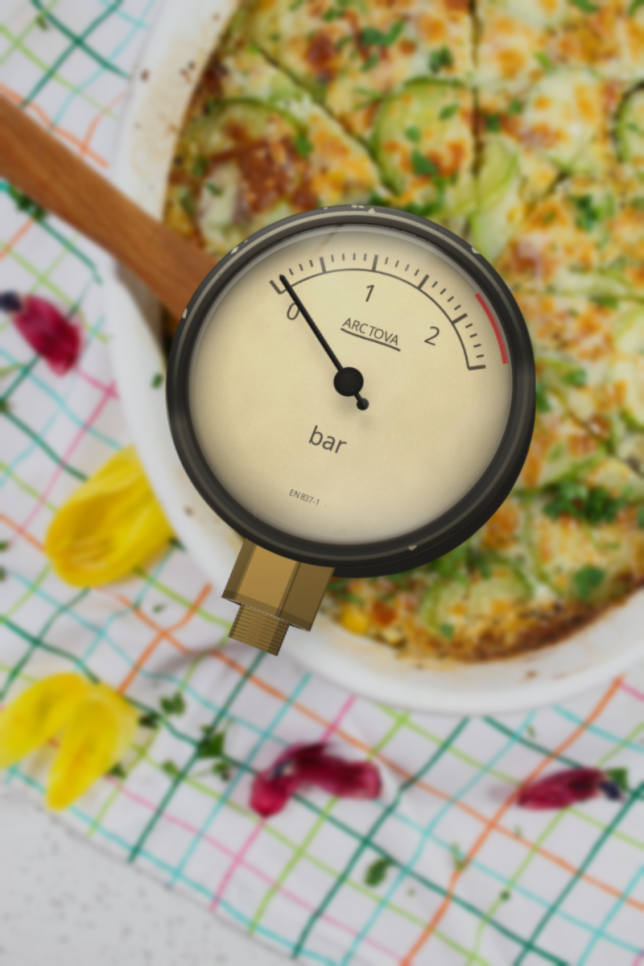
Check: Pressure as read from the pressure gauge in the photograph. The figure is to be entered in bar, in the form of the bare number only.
0.1
